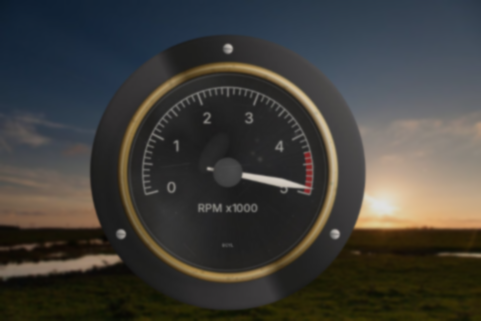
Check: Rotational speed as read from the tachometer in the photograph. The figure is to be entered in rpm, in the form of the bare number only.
4900
